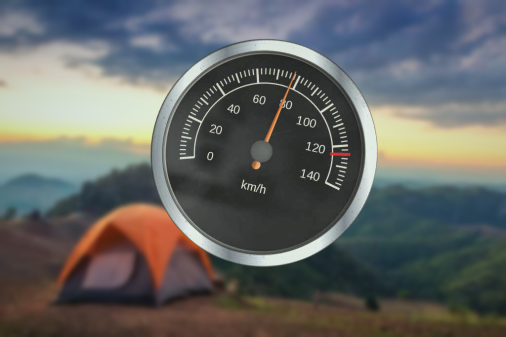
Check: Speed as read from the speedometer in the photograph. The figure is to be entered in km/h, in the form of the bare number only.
78
